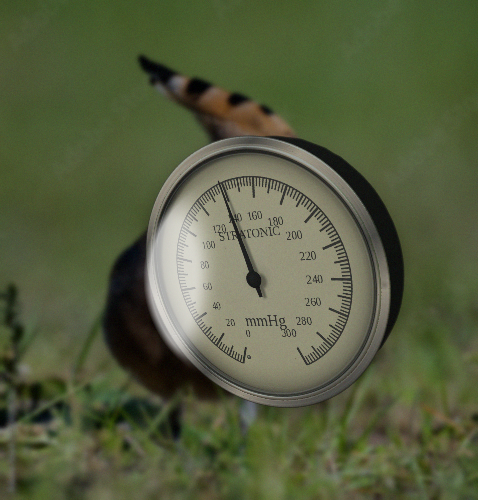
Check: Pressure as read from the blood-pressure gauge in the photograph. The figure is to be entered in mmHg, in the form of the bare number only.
140
